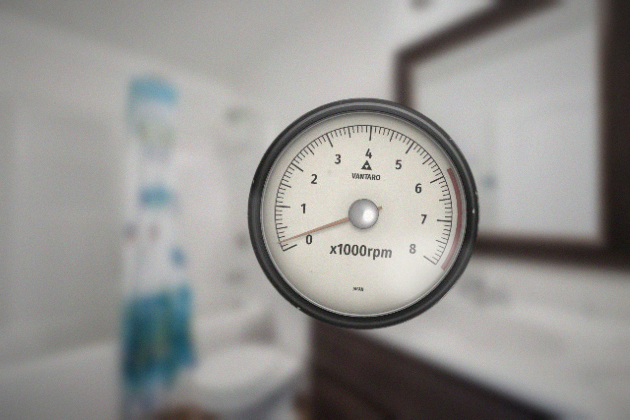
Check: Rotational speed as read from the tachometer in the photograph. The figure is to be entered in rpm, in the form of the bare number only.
200
